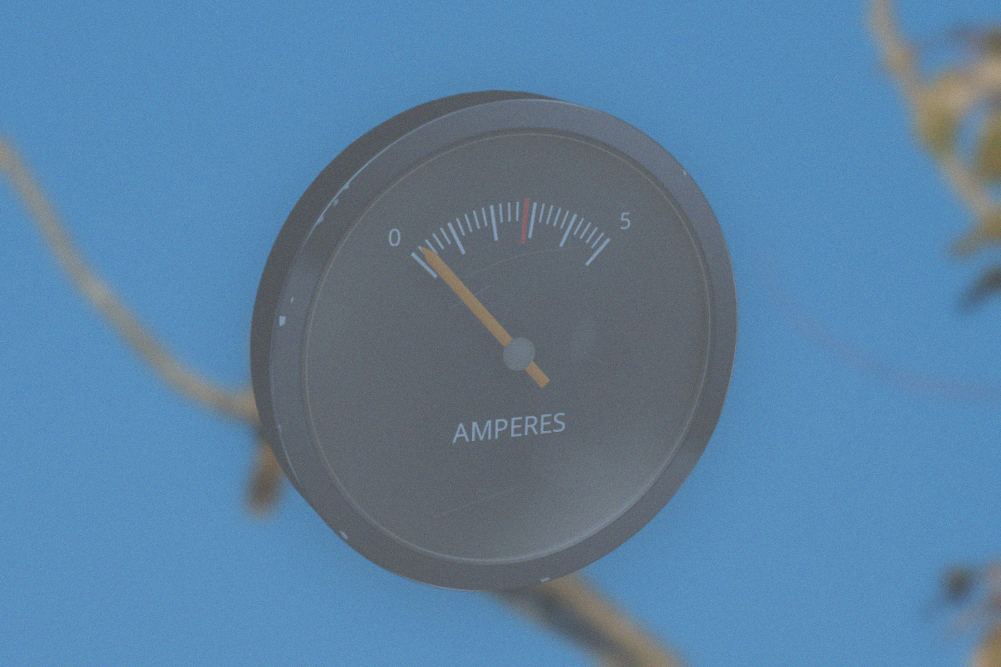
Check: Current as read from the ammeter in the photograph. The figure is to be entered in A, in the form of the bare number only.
0.2
